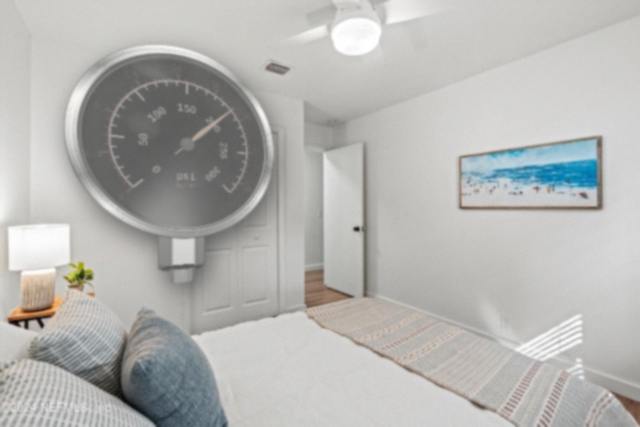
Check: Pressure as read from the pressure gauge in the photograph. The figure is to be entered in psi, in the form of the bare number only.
200
